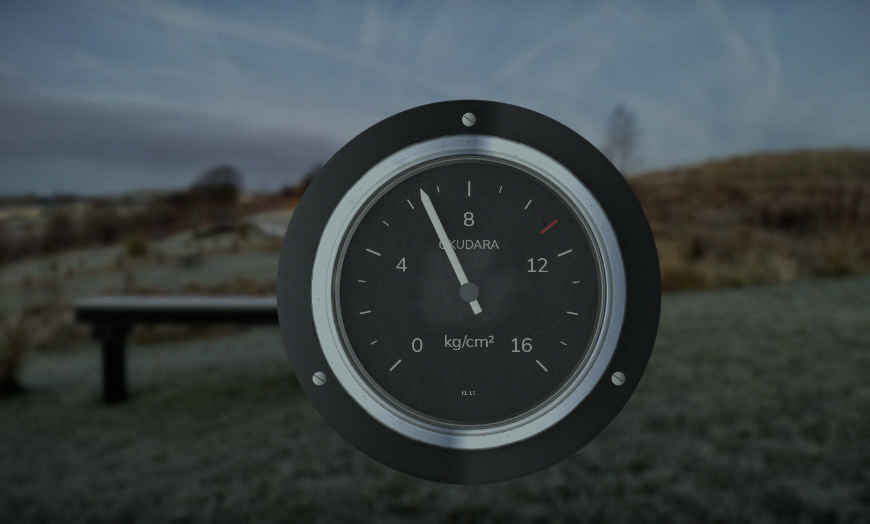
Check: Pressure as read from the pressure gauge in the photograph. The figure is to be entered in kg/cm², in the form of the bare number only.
6.5
